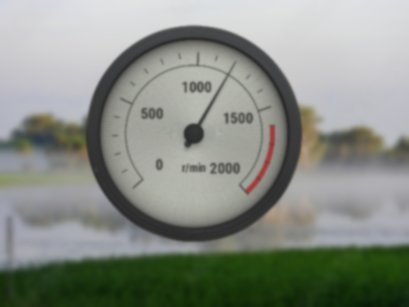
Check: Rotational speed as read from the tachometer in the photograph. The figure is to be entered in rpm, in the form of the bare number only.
1200
